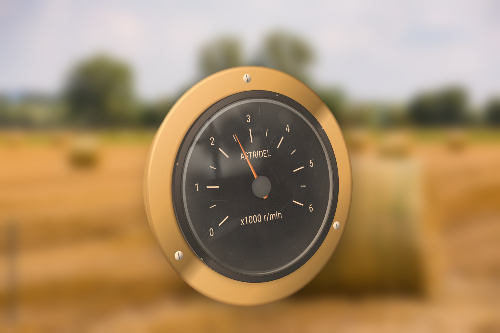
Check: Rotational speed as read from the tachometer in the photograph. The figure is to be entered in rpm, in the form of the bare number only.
2500
